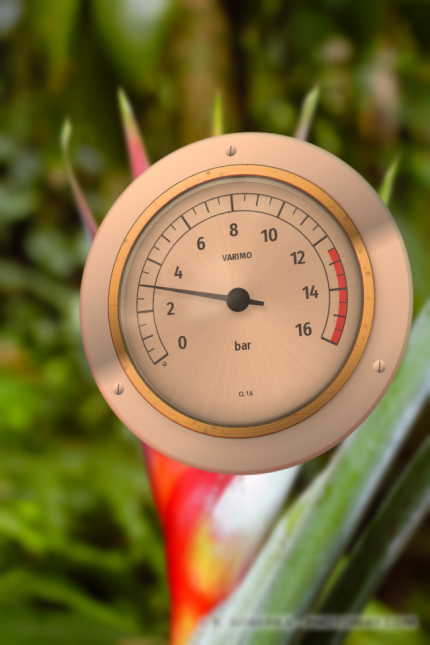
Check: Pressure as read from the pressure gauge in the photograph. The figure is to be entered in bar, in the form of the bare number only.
3
